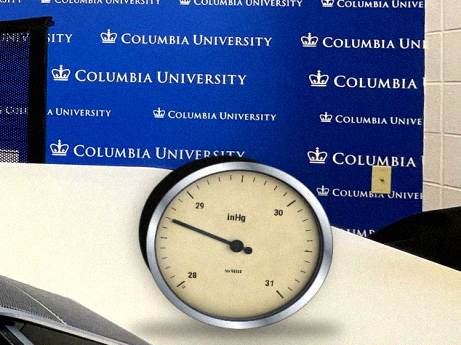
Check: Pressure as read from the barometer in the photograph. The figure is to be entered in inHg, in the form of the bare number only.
28.7
